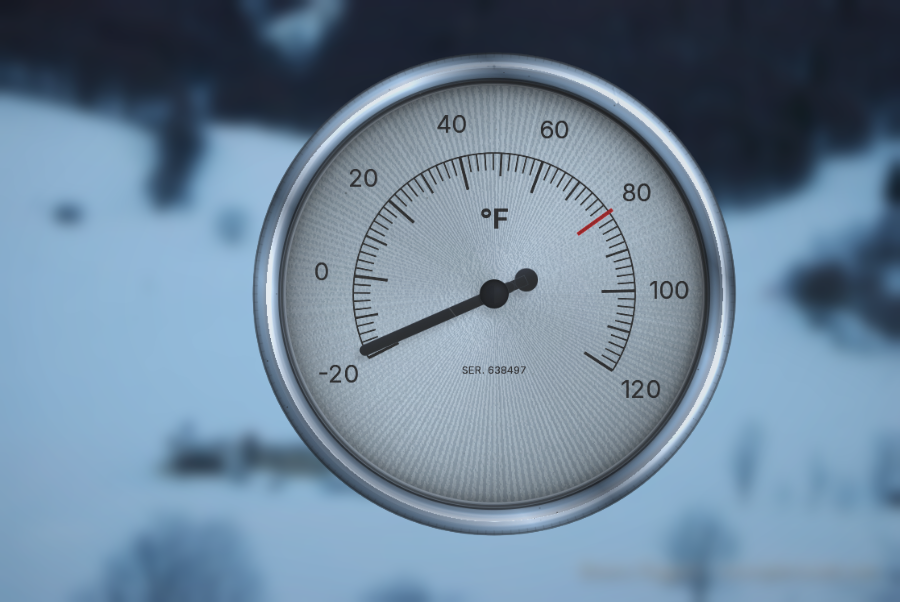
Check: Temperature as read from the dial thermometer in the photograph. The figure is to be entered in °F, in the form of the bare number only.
-18
